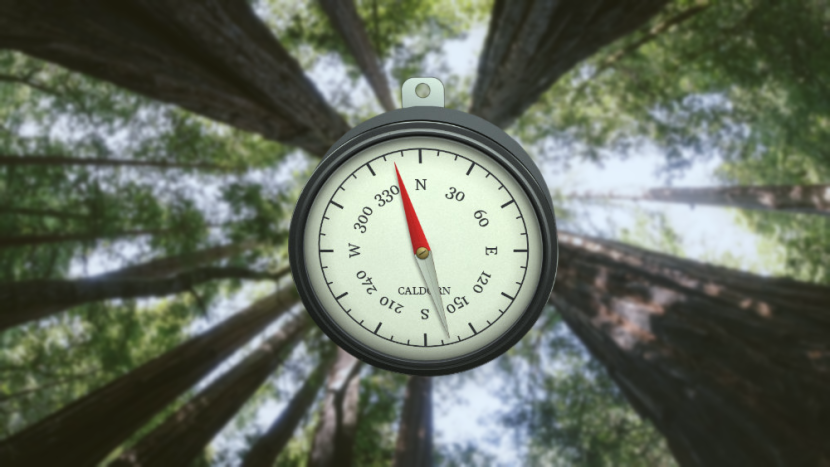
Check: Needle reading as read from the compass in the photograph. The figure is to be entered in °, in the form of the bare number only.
345
